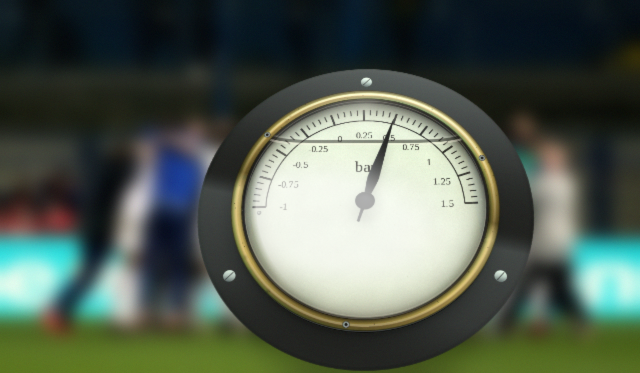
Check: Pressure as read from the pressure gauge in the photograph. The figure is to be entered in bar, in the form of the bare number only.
0.5
